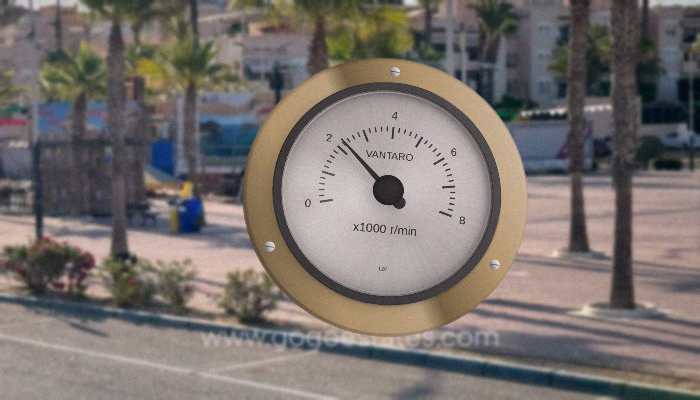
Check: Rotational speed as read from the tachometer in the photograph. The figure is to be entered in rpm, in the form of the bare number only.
2200
